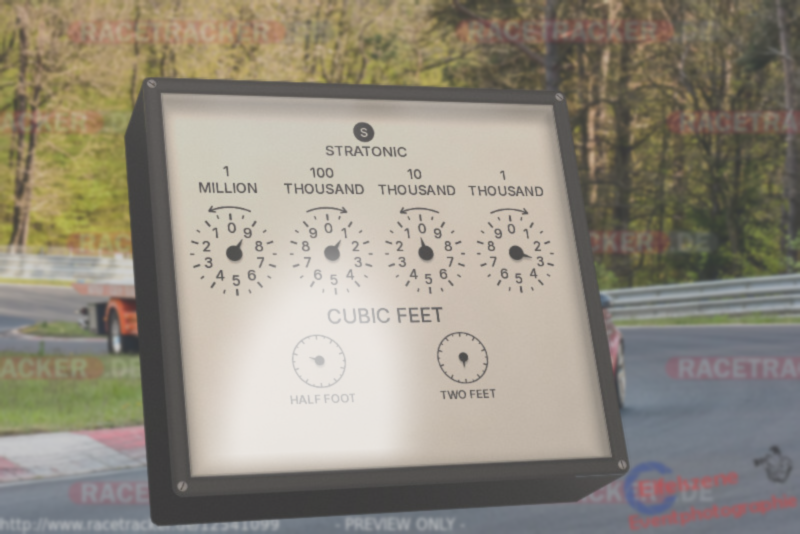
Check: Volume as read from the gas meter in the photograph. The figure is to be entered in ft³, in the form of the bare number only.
910300
